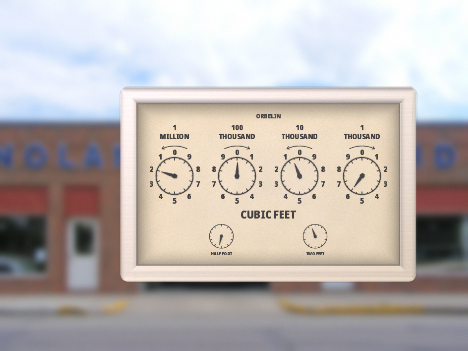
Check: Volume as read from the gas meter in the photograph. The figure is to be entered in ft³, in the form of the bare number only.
200600
